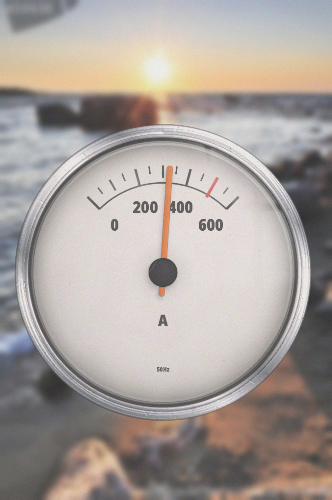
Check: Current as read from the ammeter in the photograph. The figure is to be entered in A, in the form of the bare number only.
325
